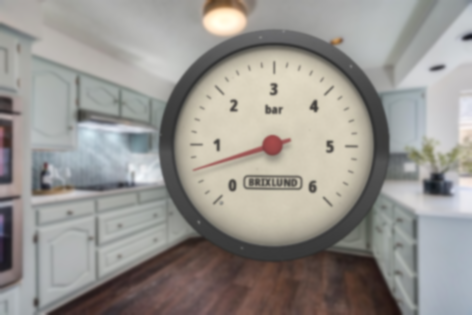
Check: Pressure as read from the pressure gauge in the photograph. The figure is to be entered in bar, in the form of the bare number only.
0.6
